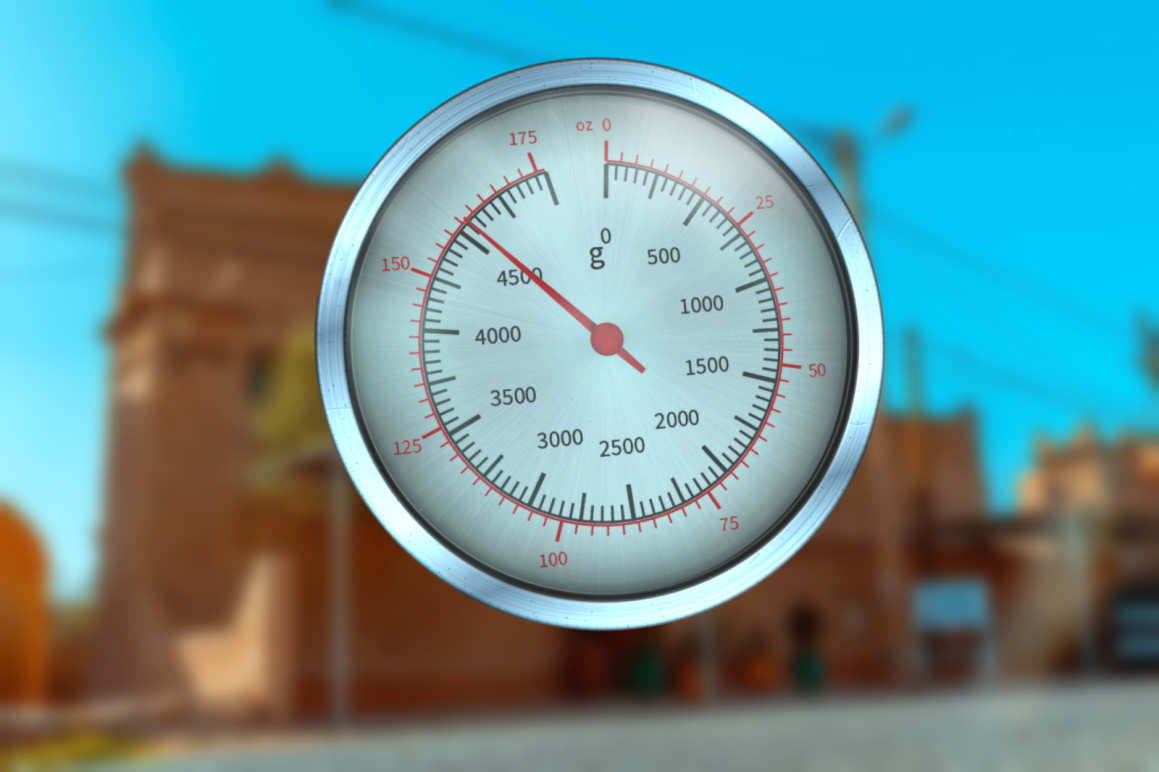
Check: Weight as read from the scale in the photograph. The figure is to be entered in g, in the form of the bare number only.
4550
